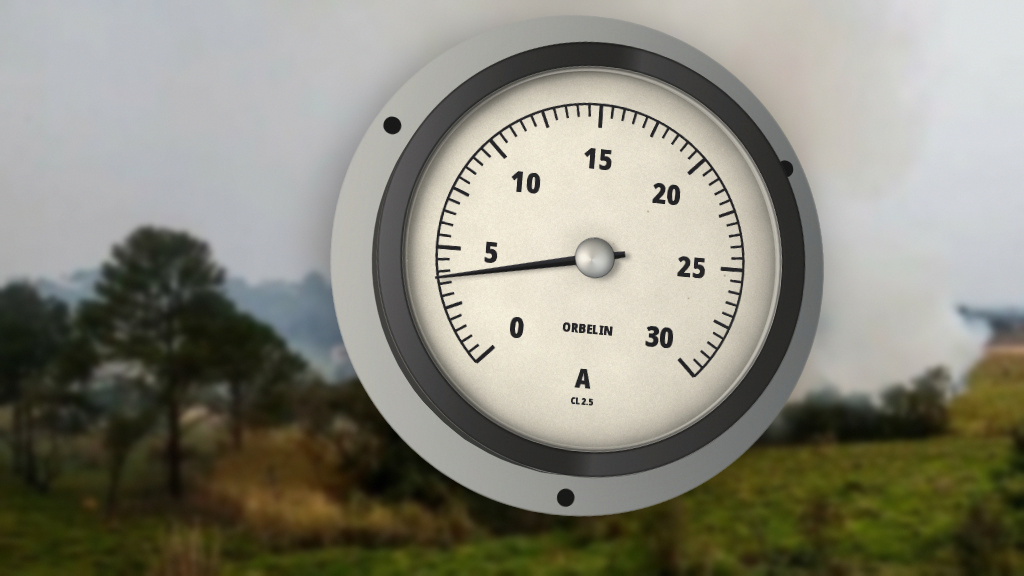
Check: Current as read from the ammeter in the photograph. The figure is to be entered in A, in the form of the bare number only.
3.75
